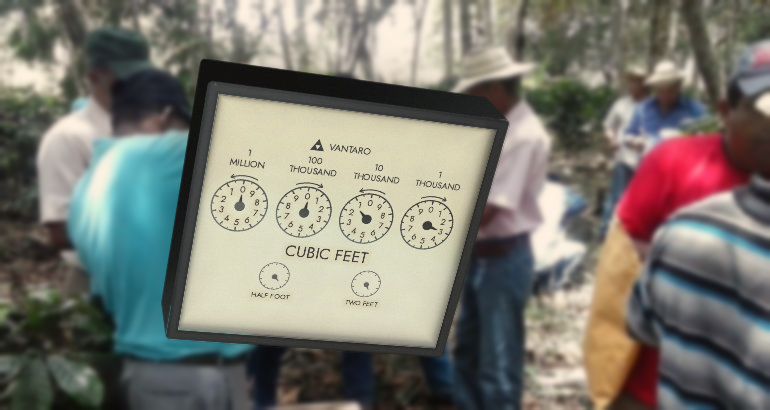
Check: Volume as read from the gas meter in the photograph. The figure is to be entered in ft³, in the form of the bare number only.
1300
